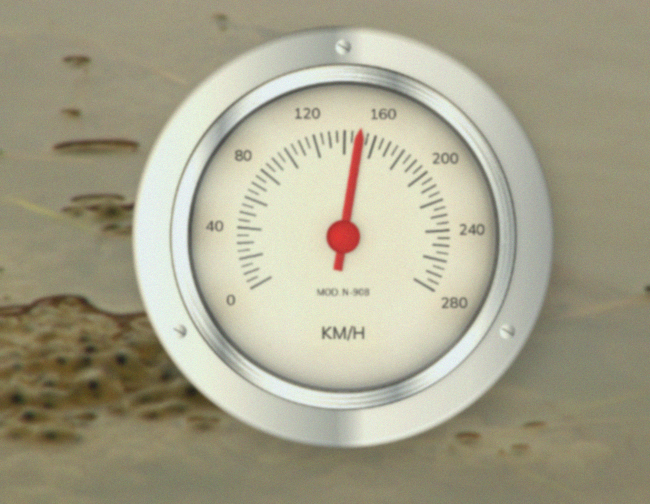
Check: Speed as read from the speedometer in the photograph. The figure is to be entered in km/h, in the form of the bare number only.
150
